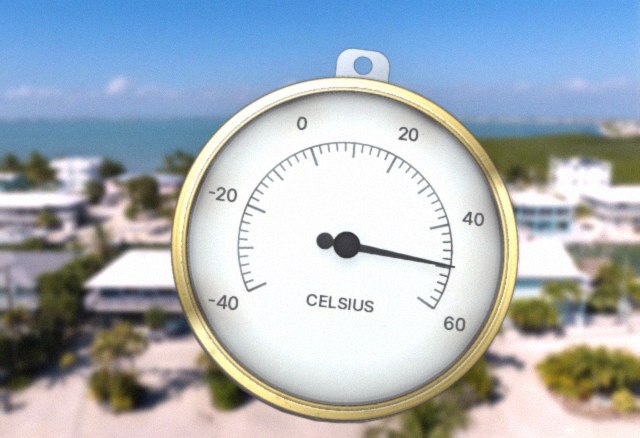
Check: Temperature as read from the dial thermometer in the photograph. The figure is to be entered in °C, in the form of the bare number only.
50
